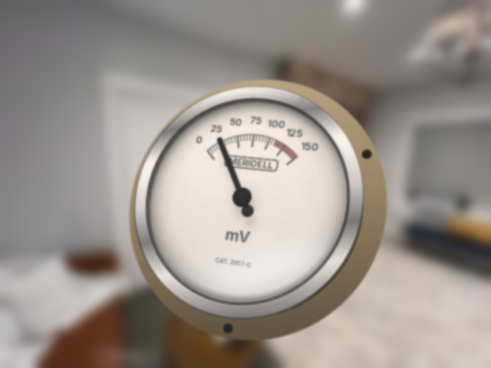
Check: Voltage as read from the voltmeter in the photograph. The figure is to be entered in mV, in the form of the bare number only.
25
